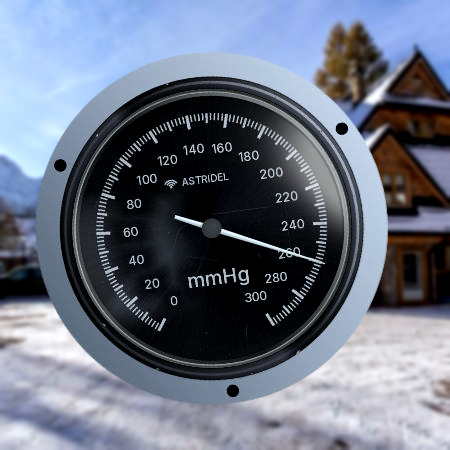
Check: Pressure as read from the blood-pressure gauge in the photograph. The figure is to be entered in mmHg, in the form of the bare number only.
260
